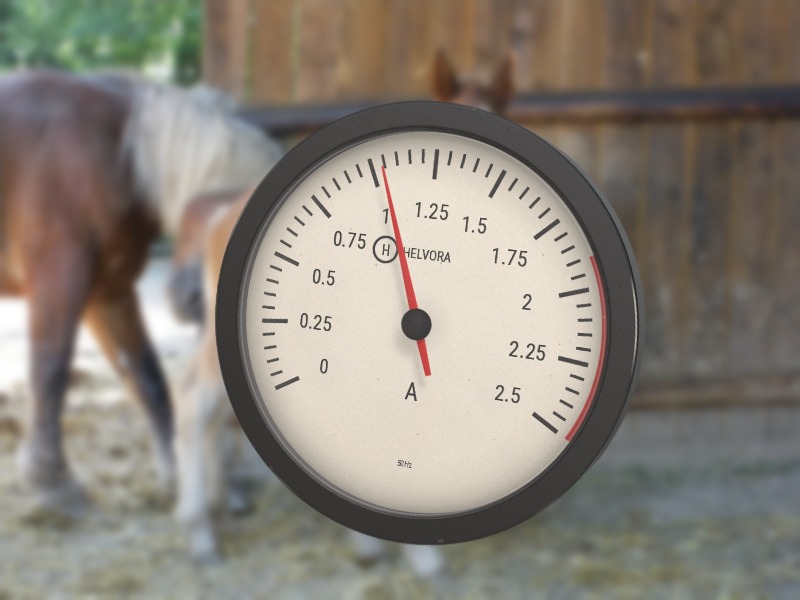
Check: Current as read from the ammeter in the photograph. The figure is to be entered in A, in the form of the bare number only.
1.05
